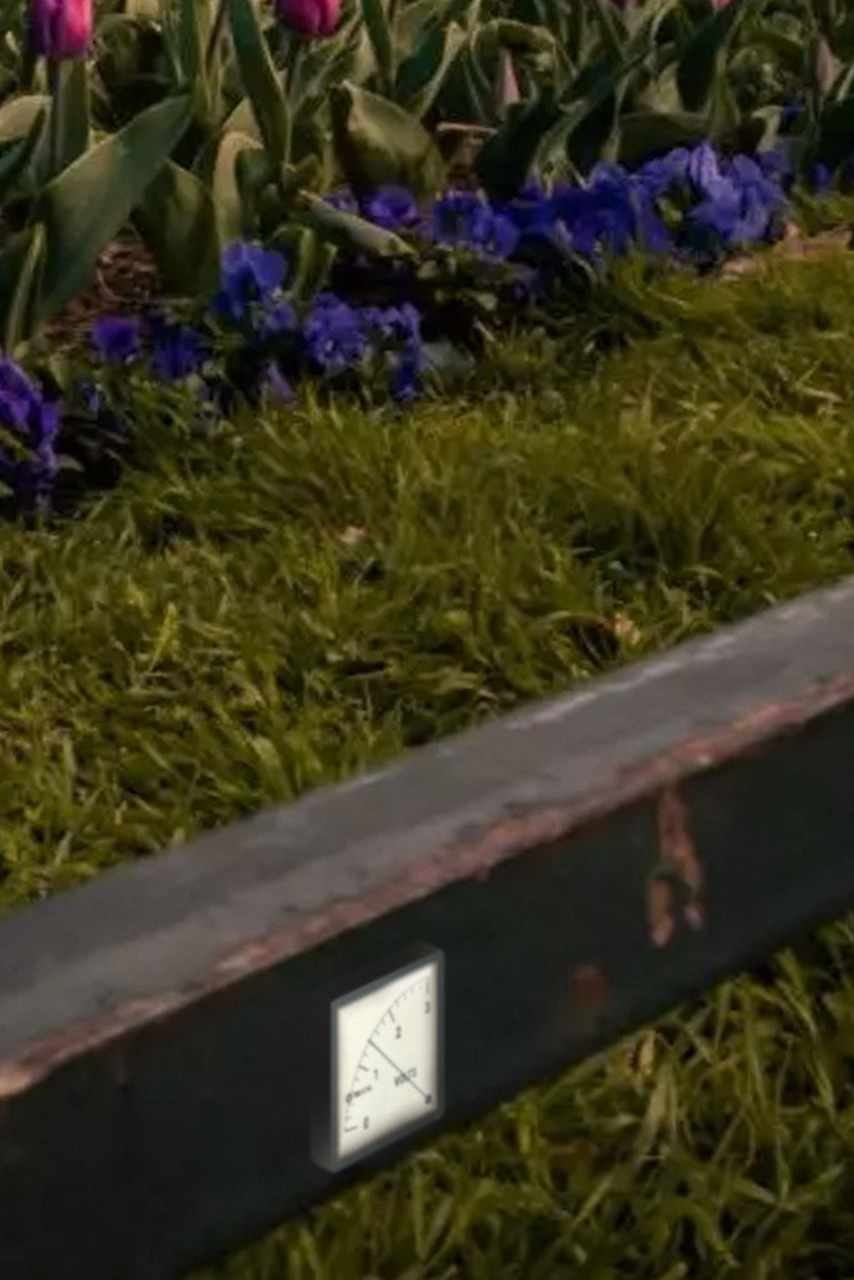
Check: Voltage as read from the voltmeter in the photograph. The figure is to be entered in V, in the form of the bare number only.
1.4
